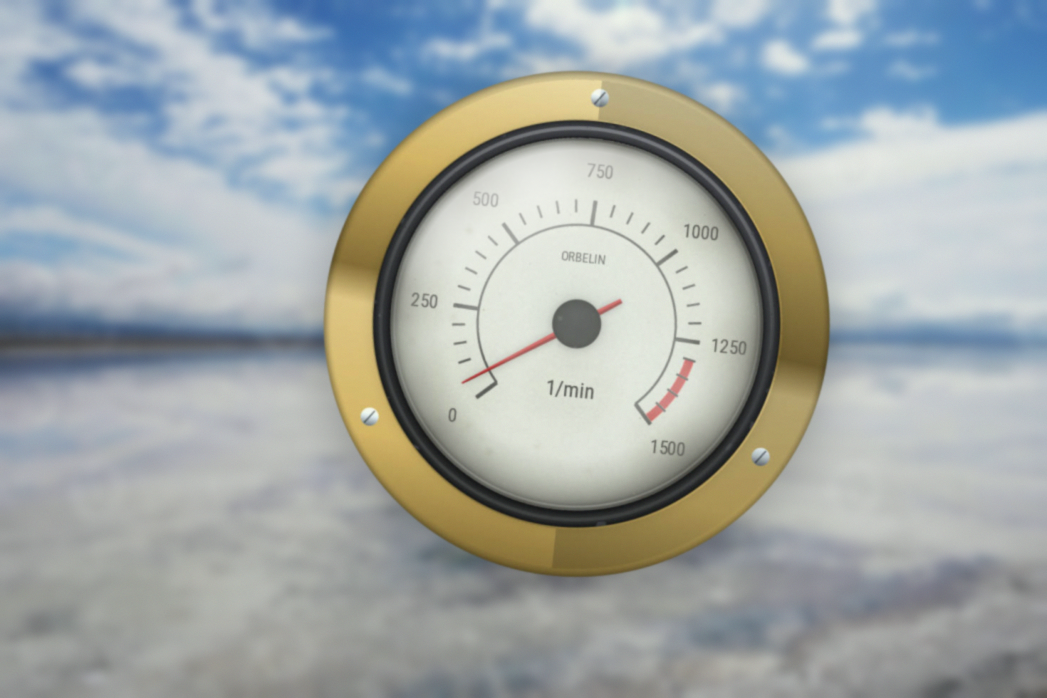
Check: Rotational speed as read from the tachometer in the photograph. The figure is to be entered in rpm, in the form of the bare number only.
50
